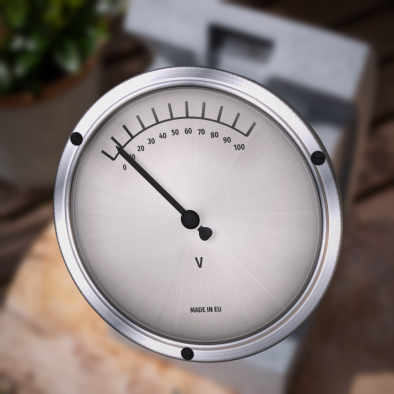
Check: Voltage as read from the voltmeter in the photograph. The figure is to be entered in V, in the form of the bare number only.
10
